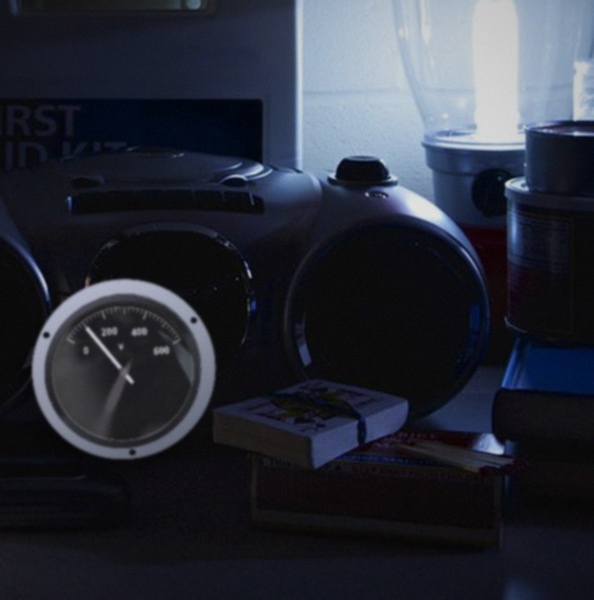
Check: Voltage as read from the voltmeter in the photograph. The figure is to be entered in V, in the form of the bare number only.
100
